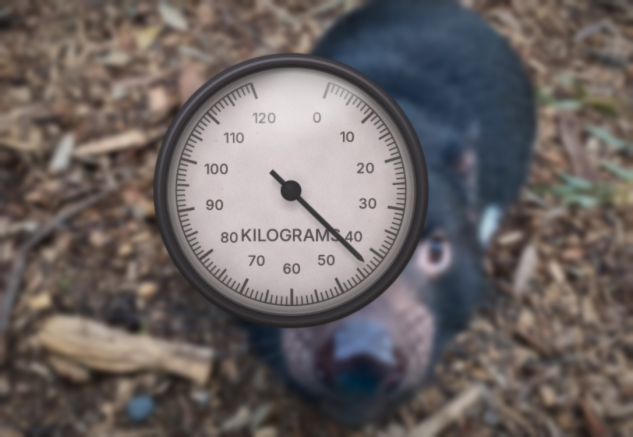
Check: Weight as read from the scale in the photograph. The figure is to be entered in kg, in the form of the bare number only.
43
